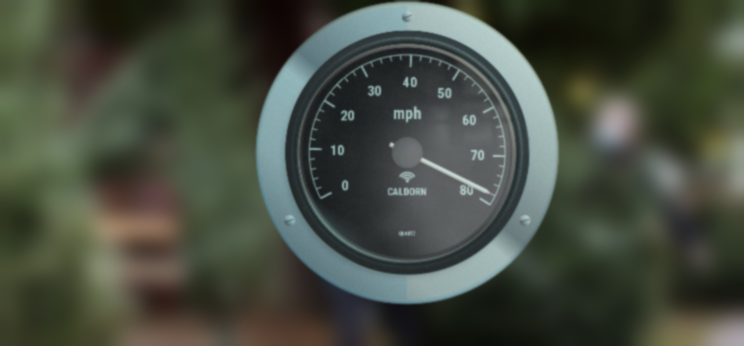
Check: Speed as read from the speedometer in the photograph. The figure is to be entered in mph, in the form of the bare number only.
78
